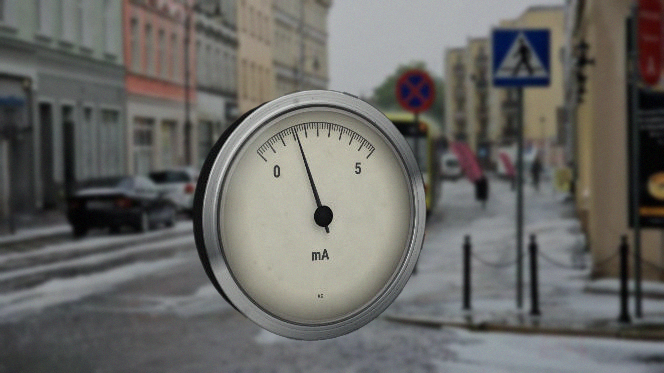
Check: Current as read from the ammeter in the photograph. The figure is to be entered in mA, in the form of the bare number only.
1.5
